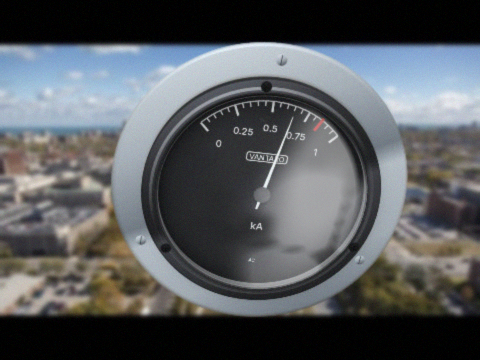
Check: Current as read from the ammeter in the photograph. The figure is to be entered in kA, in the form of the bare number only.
0.65
